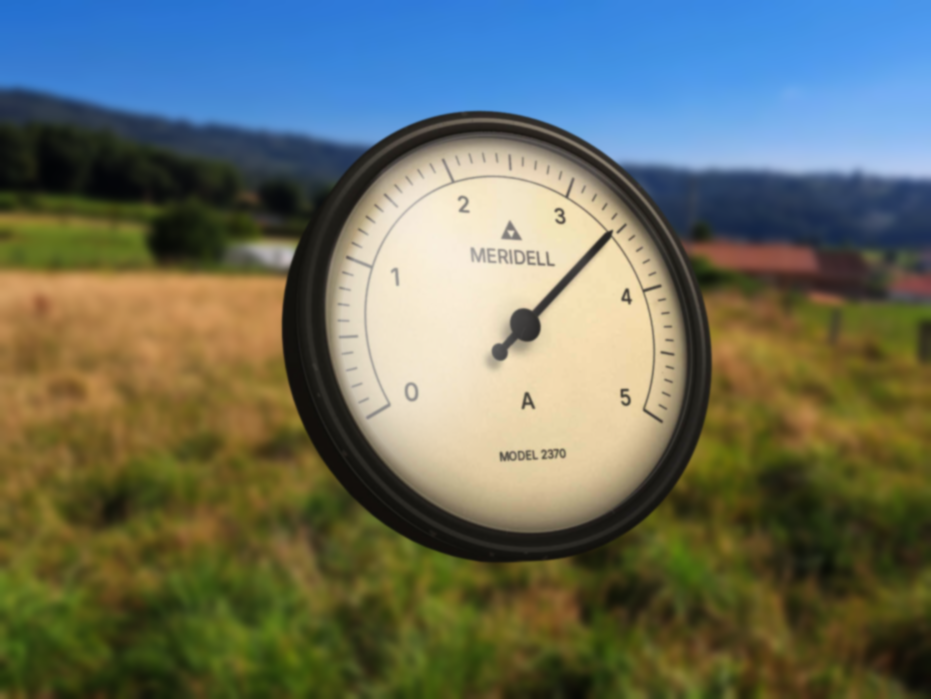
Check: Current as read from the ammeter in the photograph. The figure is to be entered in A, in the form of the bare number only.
3.45
